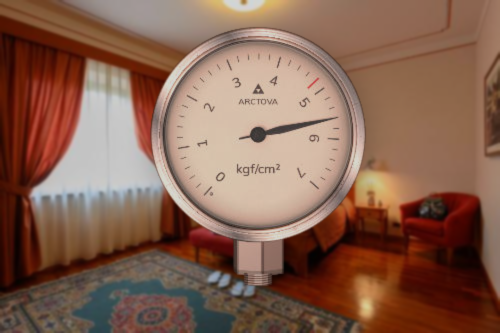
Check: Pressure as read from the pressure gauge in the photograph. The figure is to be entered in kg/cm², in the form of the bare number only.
5.6
